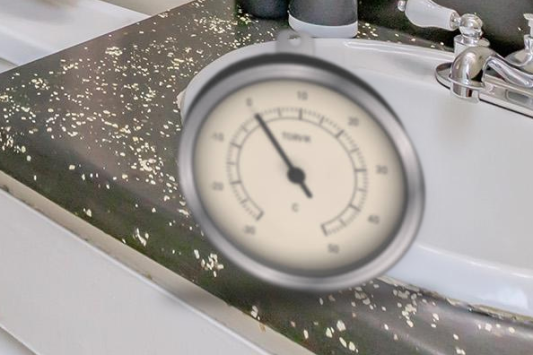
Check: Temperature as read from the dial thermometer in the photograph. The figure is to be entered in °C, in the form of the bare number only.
0
